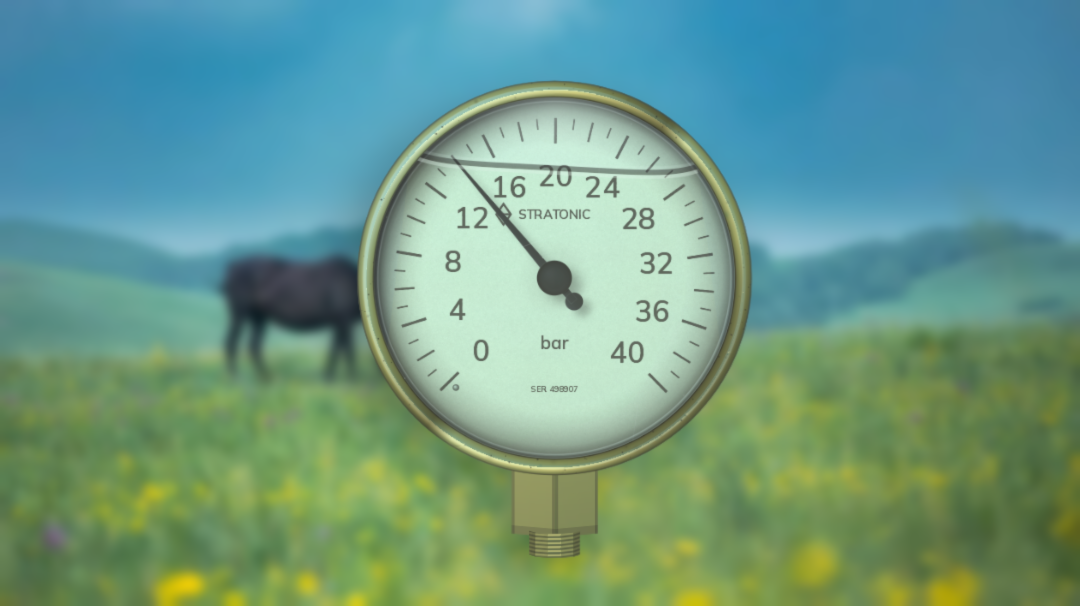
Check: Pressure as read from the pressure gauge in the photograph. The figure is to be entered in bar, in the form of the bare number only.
14
